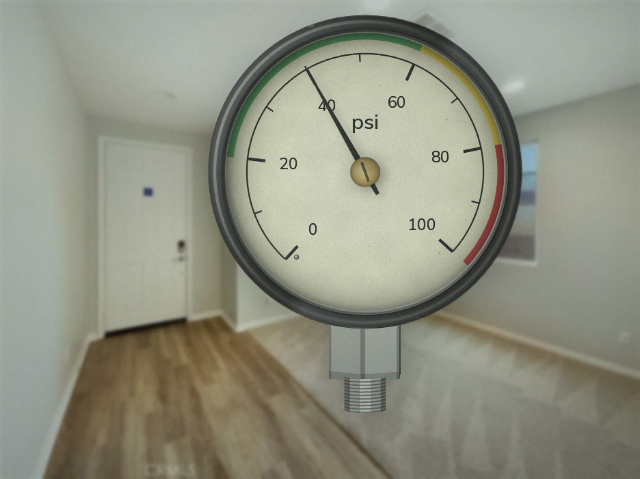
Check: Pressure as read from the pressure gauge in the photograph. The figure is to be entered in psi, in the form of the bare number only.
40
